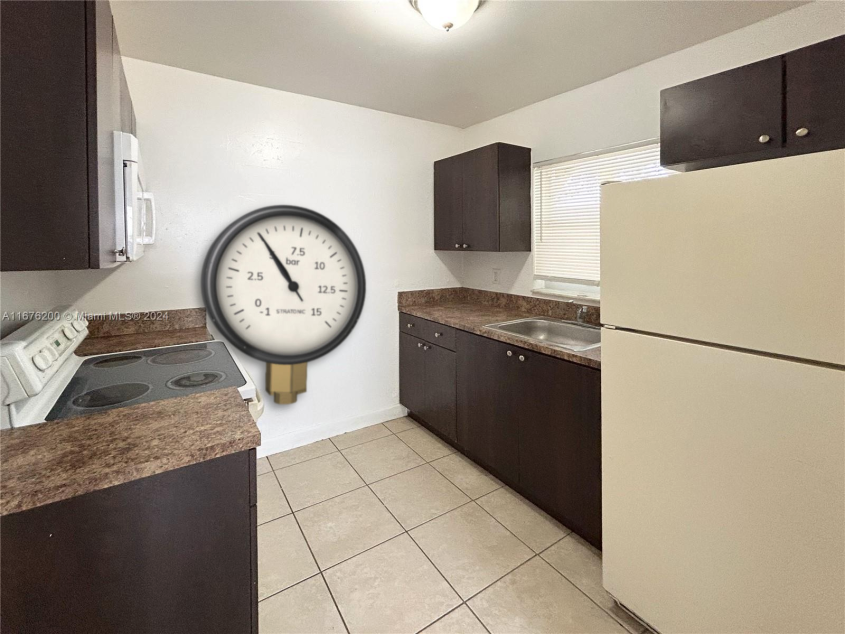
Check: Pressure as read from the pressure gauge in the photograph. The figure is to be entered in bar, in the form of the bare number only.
5
